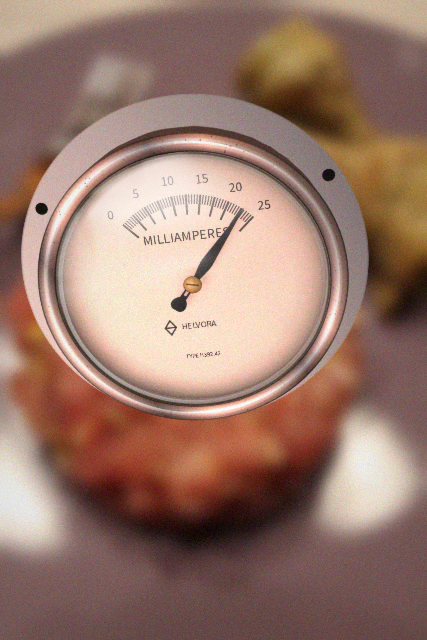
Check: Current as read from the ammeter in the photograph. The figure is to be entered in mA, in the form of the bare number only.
22.5
